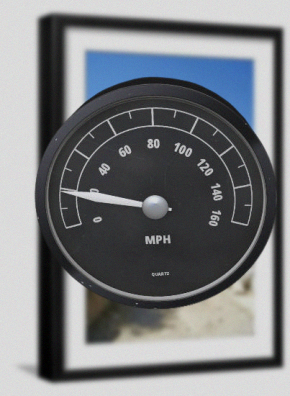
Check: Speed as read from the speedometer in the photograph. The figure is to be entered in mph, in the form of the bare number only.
20
